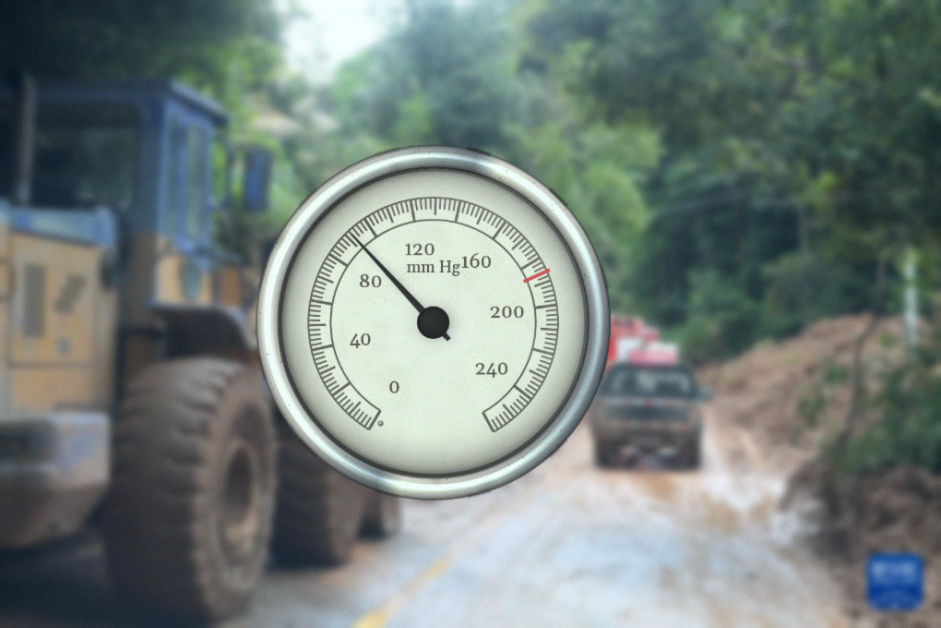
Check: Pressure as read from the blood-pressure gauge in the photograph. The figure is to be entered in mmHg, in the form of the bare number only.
92
